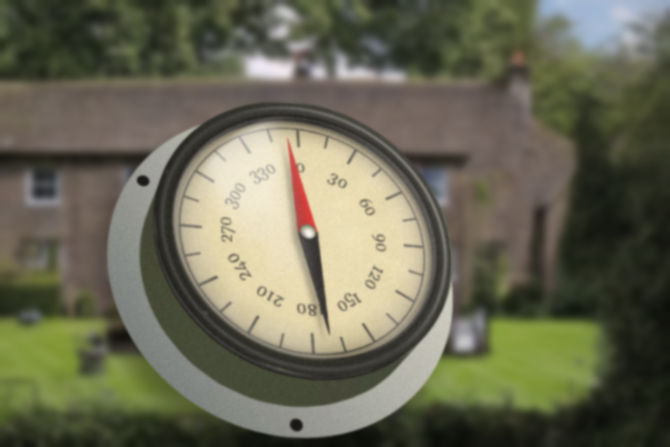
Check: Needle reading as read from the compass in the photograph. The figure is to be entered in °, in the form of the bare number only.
352.5
